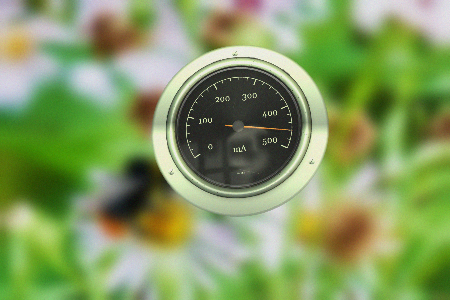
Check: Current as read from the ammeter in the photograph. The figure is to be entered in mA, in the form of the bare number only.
460
